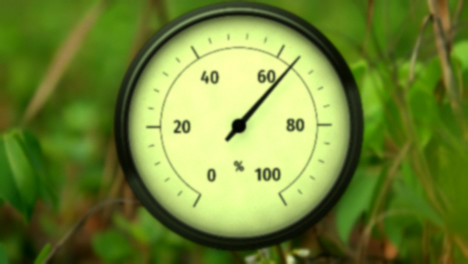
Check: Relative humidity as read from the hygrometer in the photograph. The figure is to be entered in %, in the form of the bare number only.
64
